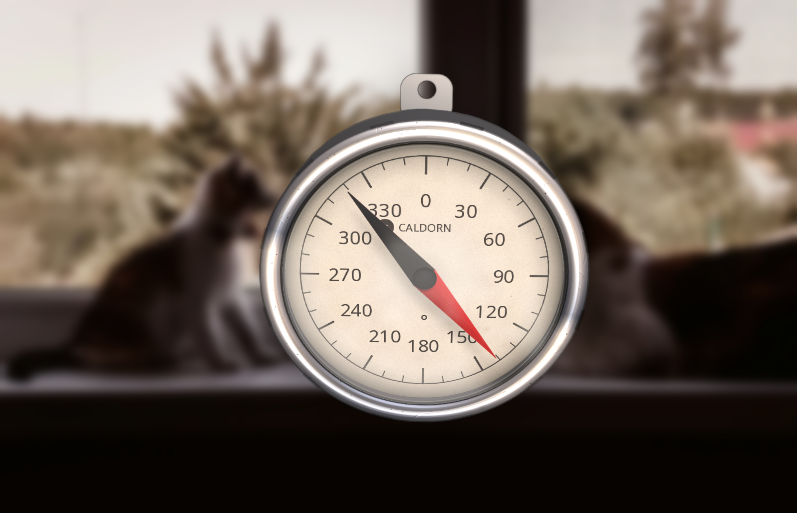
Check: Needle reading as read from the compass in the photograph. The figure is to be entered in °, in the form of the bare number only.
140
